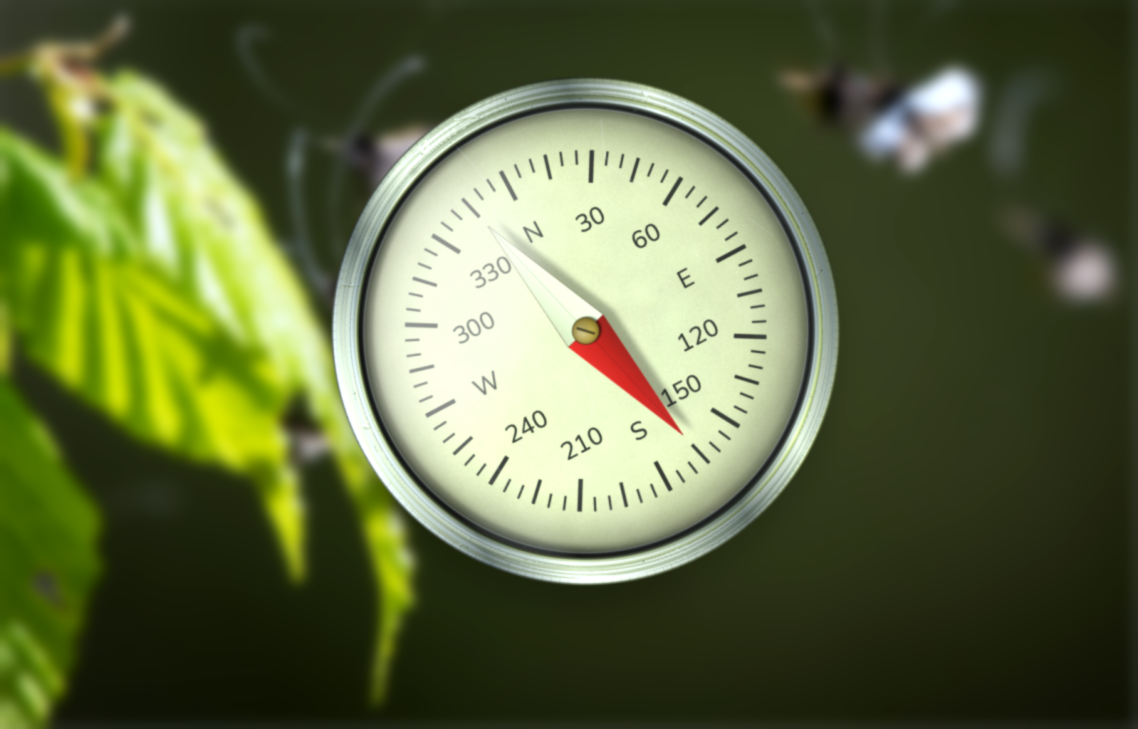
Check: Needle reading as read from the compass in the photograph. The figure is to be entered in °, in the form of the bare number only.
165
